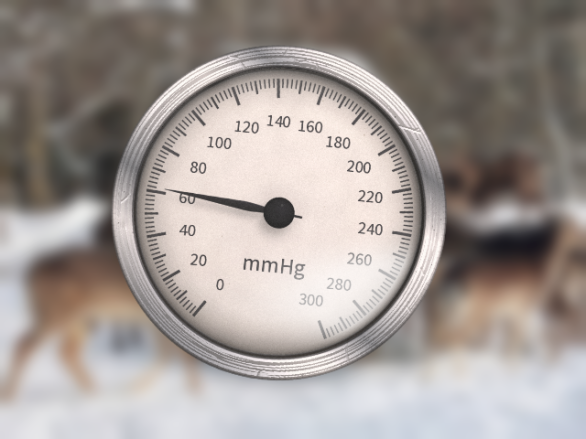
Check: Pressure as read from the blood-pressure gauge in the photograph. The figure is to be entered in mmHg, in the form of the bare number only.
62
